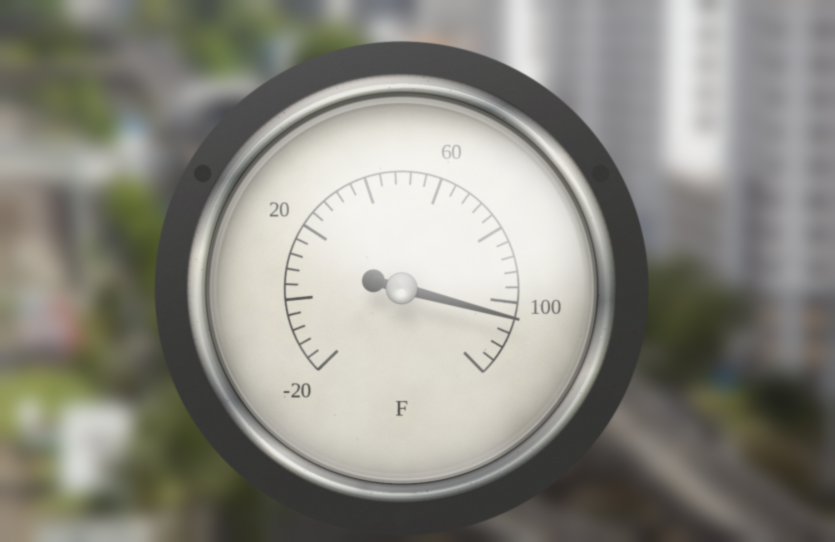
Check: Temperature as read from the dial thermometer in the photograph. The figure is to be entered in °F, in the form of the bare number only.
104
